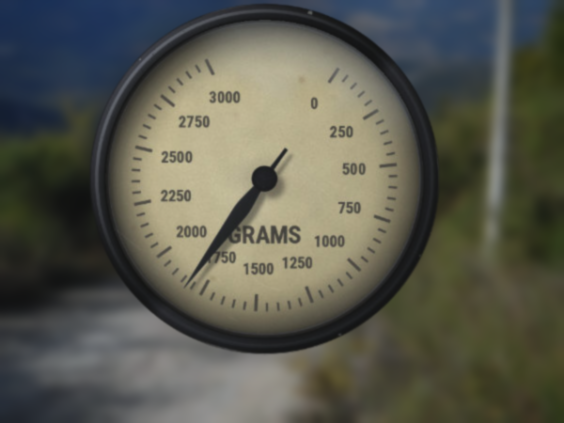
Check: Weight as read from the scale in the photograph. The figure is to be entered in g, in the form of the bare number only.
1825
